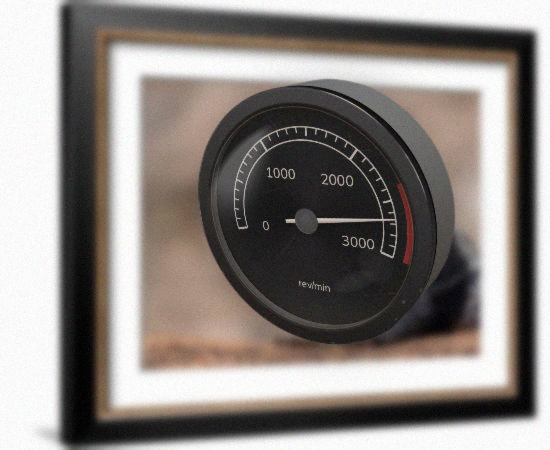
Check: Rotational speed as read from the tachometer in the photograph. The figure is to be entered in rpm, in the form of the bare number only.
2650
